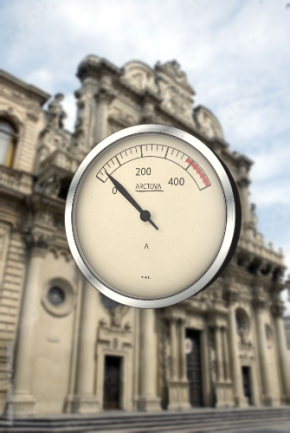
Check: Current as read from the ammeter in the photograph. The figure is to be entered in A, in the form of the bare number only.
40
